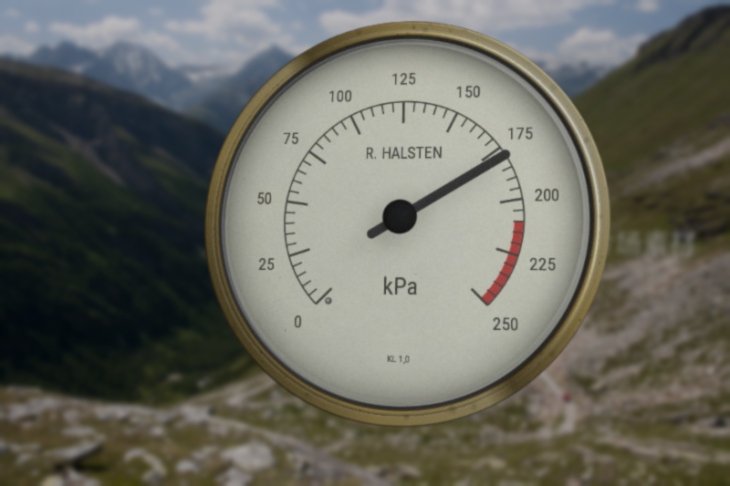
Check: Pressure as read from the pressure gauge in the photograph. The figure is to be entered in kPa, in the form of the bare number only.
180
